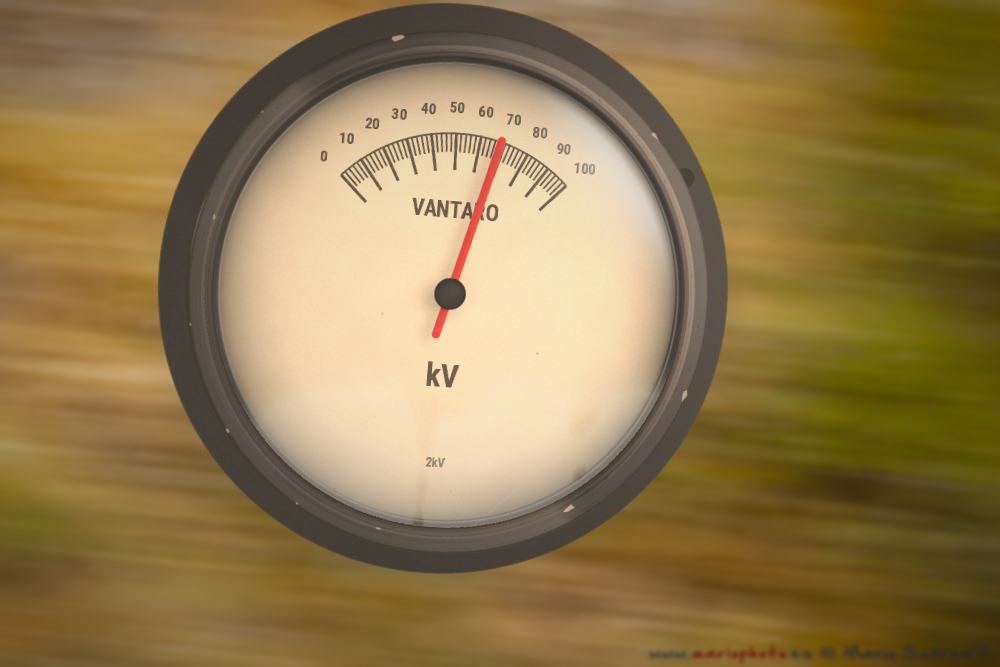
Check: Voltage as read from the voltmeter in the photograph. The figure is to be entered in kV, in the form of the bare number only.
68
